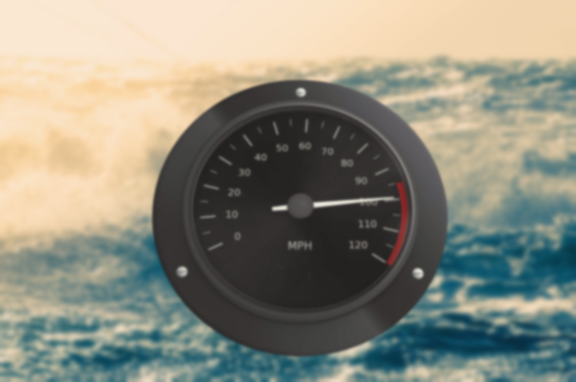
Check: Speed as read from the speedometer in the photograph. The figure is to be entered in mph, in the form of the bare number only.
100
